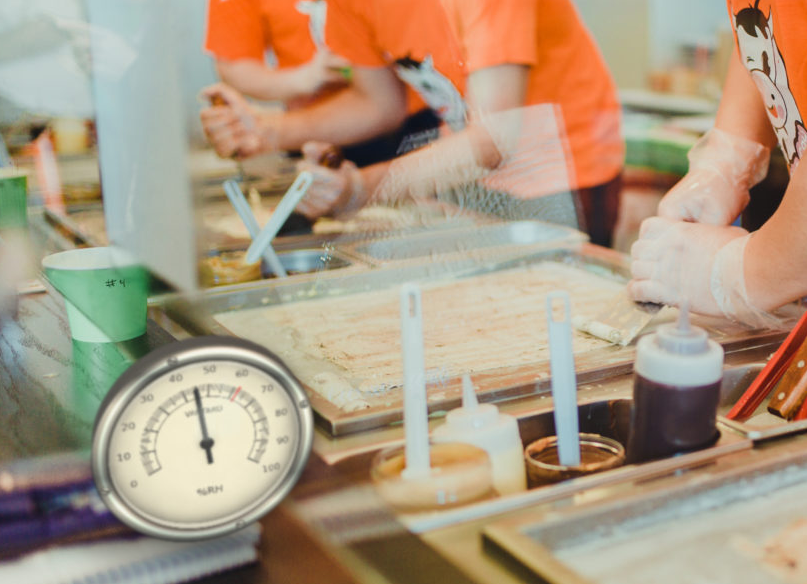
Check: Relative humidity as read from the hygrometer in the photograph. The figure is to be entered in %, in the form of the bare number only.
45
